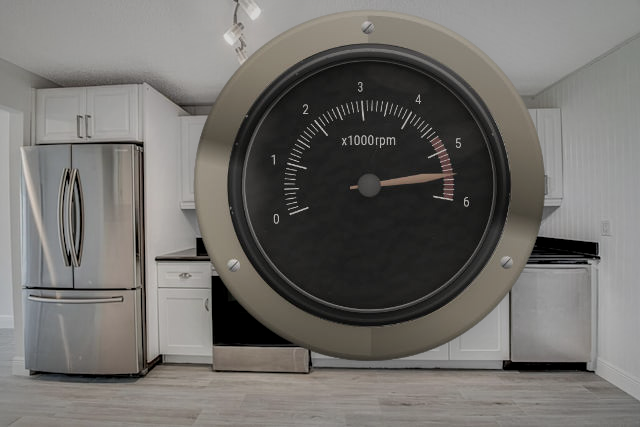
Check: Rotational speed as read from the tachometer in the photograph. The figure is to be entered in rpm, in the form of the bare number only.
5500
